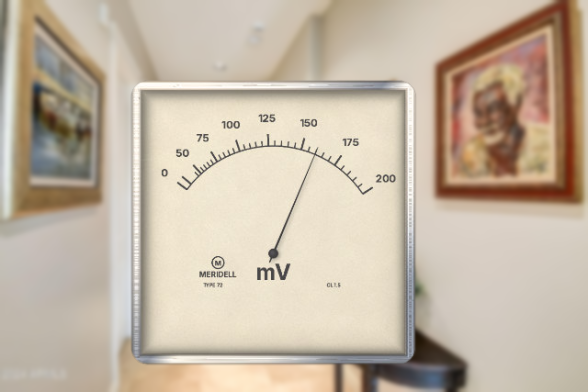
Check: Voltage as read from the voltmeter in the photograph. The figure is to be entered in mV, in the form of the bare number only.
160
